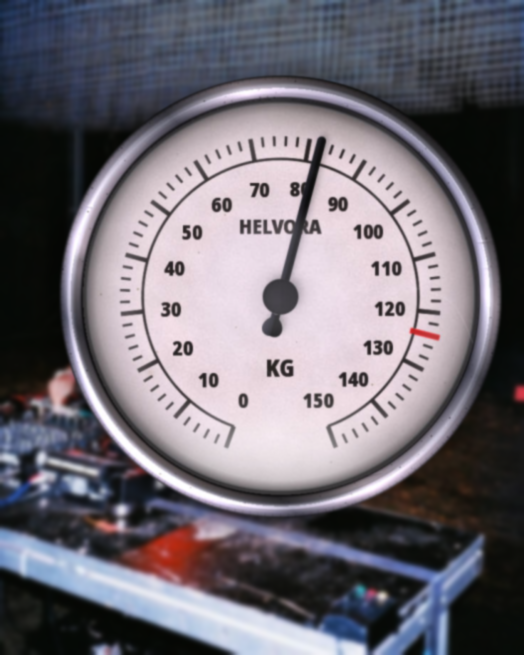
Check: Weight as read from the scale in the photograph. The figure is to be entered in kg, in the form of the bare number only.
82
